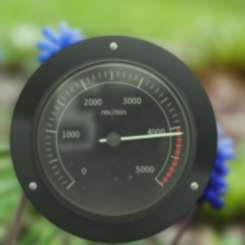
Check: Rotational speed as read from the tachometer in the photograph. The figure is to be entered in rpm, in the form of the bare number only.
4100
